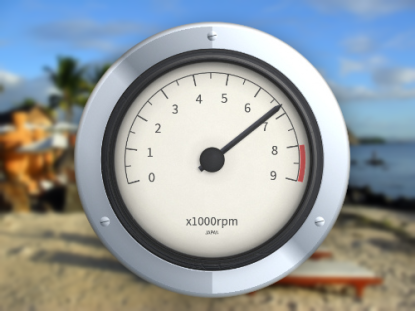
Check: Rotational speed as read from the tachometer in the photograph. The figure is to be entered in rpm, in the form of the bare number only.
6750
